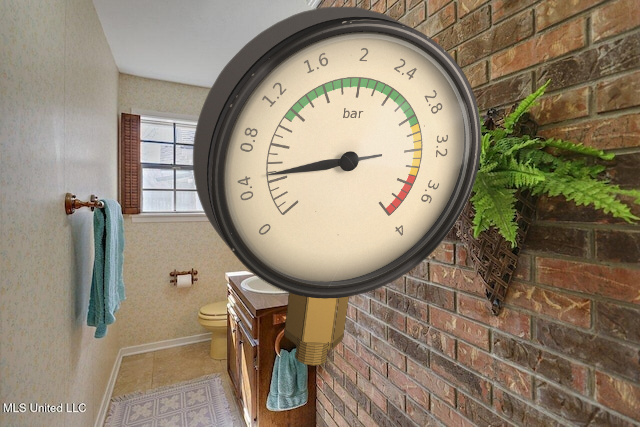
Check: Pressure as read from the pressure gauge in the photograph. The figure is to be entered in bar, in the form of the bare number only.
0.5
